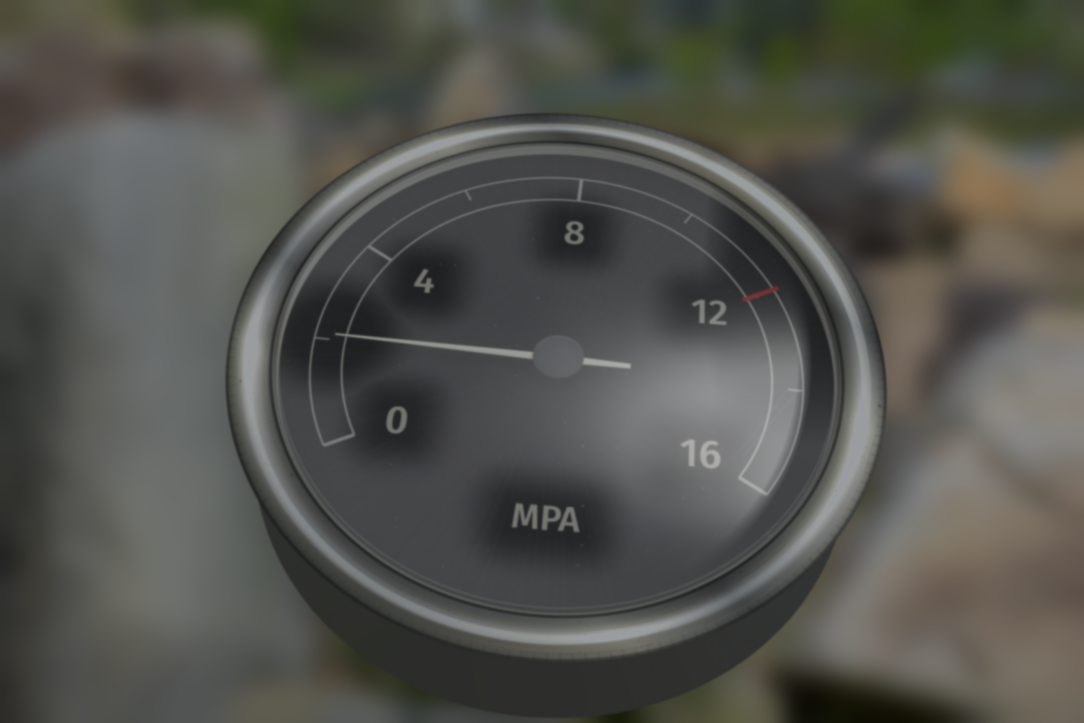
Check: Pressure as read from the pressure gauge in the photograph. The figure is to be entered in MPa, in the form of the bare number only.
2
